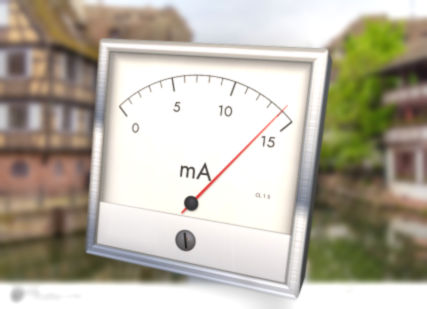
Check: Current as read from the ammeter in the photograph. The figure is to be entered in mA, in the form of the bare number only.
14
